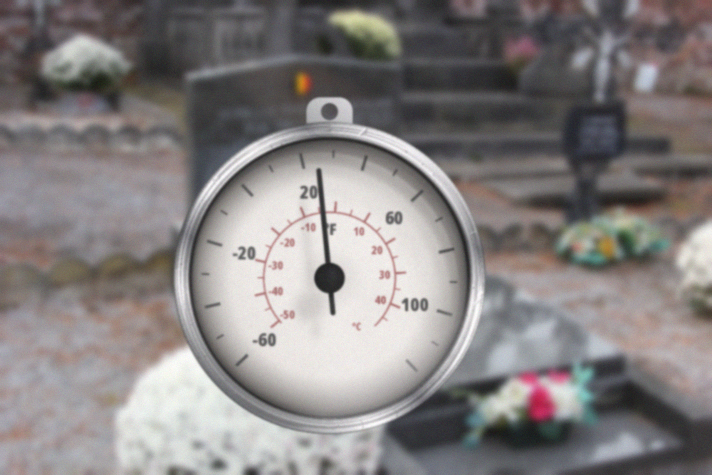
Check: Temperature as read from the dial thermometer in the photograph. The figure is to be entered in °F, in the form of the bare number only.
25
